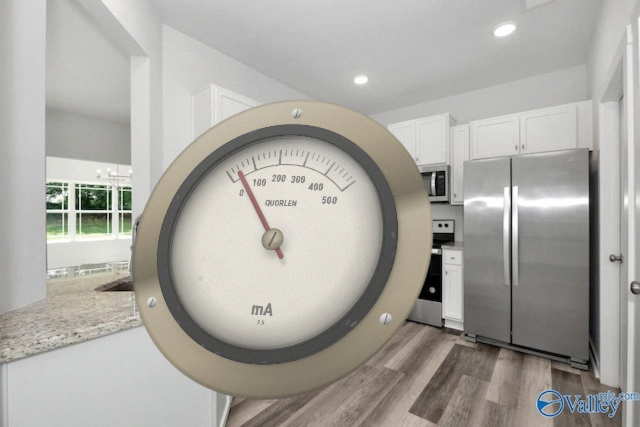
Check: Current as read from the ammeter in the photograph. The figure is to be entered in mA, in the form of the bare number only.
40
